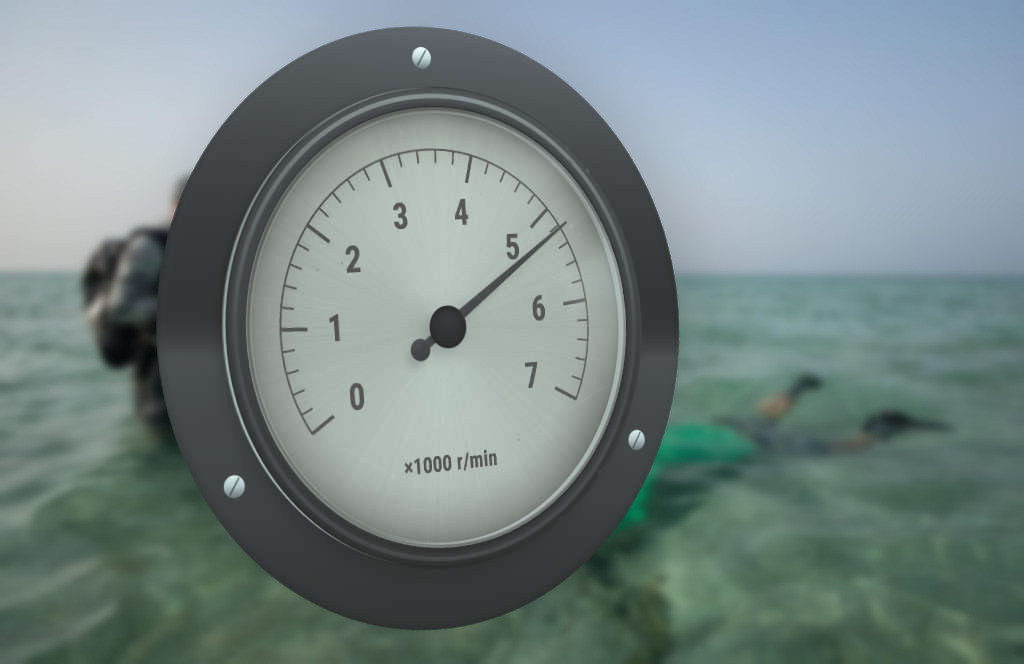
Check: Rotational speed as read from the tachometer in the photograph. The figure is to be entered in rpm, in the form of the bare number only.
5200
